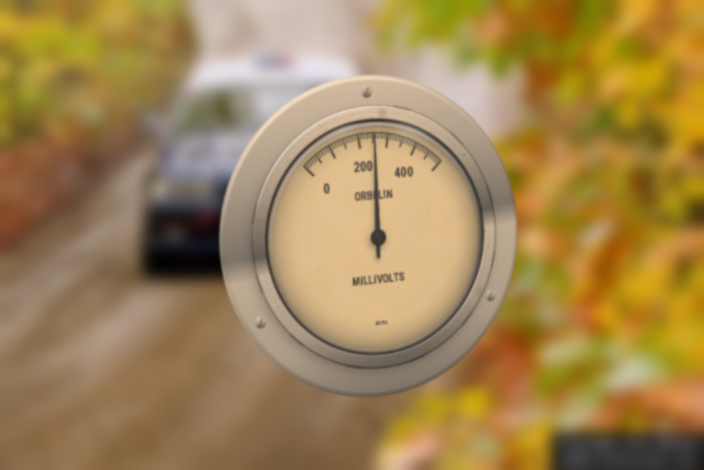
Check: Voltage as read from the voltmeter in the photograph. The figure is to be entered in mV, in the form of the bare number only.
250
